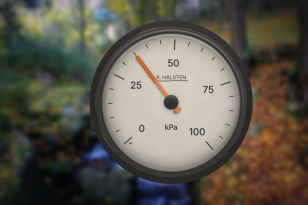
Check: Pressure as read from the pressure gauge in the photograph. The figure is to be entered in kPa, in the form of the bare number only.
35
